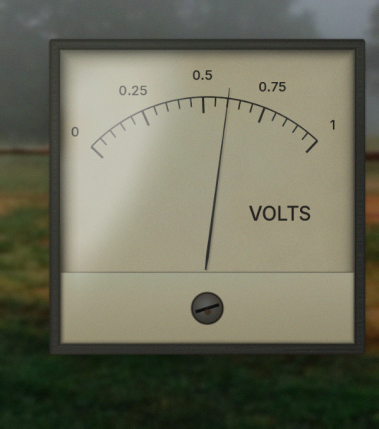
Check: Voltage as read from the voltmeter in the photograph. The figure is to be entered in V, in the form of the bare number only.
0.6
